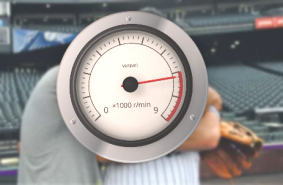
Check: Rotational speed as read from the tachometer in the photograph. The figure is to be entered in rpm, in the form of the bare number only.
7200
